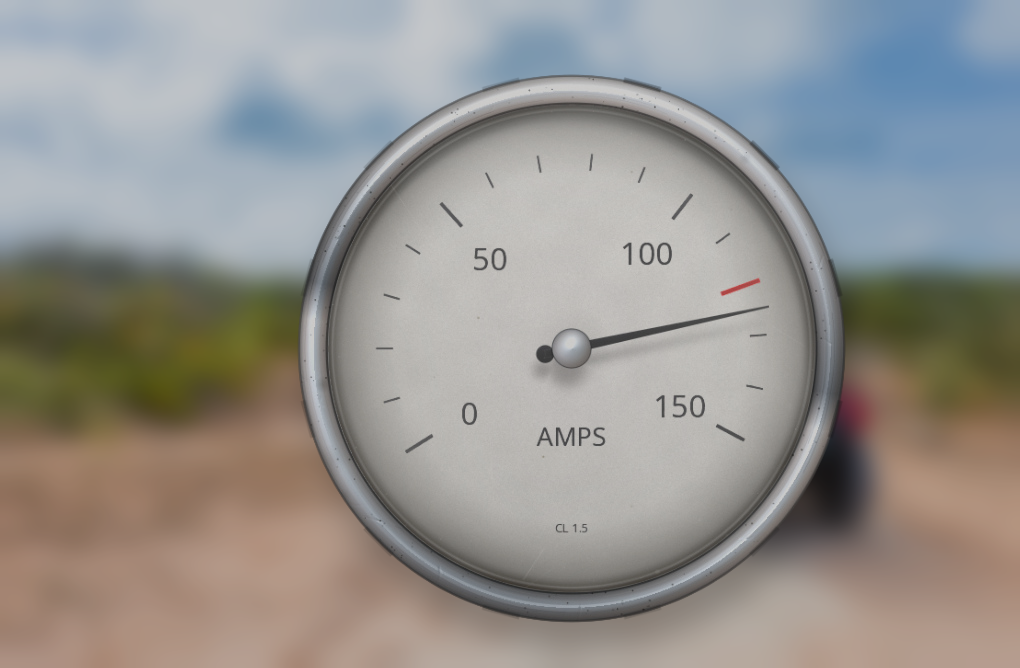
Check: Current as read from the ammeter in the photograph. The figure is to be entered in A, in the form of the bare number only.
125
